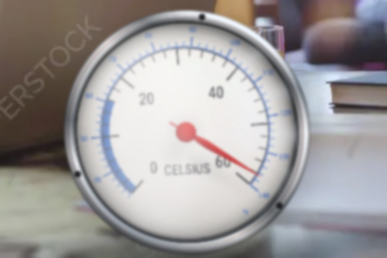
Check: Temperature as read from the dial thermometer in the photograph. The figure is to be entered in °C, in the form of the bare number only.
58
